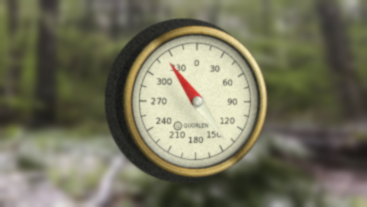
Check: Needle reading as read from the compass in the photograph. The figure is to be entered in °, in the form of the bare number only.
322.5
